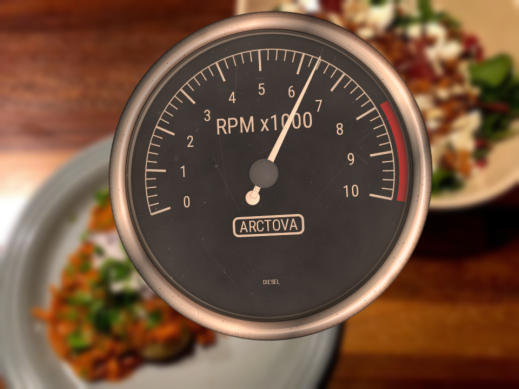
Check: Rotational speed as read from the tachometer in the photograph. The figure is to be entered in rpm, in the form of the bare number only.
6400
